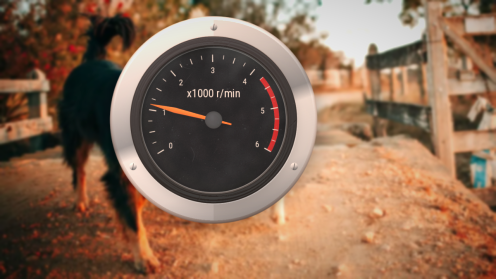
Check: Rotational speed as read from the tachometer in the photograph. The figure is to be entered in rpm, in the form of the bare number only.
1125
